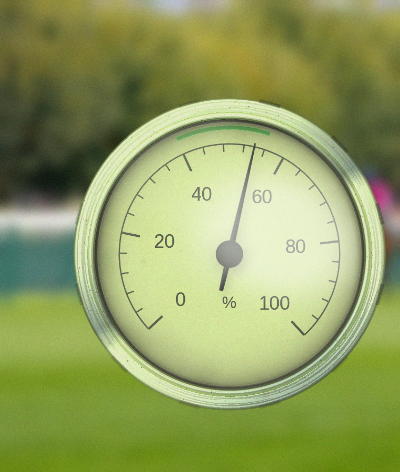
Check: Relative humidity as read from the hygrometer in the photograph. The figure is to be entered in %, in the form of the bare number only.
54
